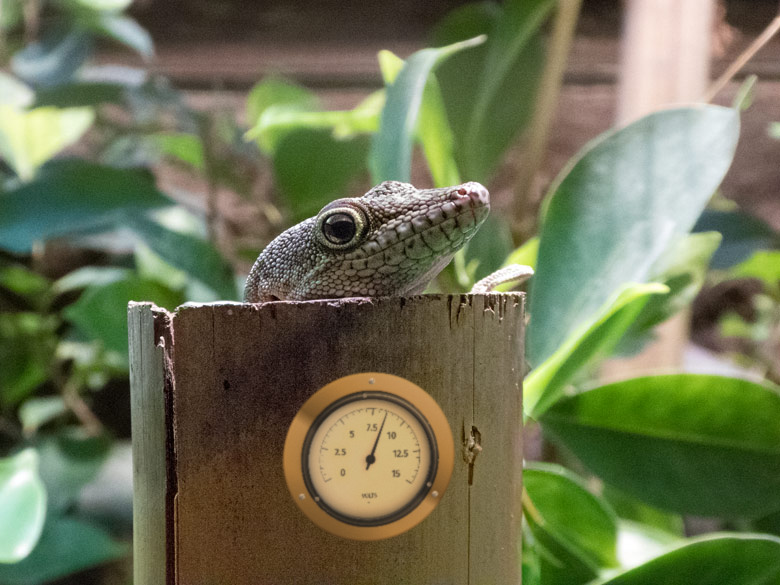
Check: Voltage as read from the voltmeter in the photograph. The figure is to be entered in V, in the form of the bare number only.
8.5
